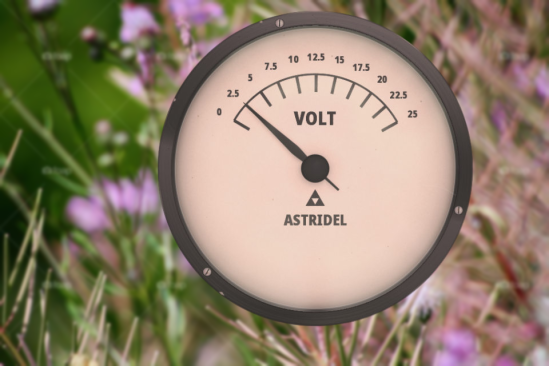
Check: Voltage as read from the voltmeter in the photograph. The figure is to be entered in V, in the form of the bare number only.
2.5
